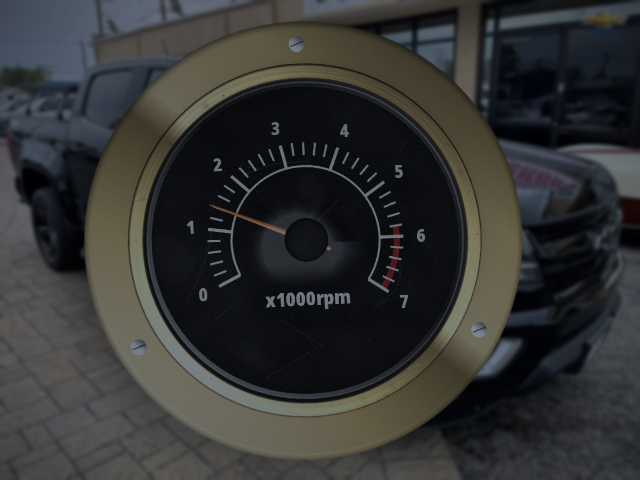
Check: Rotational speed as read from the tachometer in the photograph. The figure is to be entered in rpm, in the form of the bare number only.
1400
